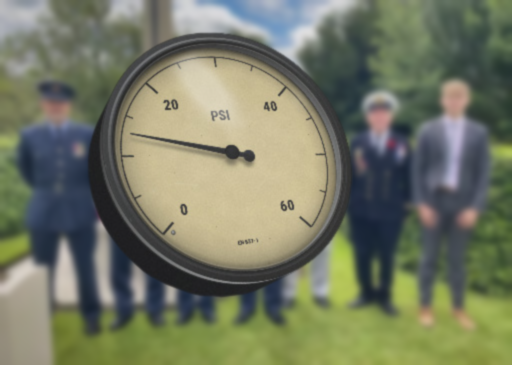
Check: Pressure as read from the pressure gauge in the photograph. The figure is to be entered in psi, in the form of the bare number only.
12.5
